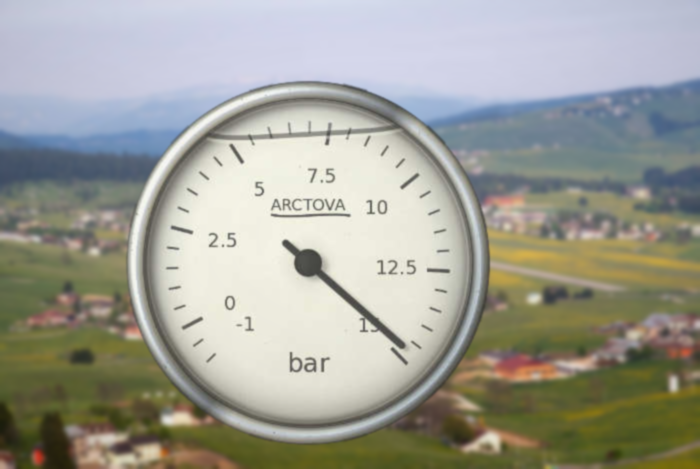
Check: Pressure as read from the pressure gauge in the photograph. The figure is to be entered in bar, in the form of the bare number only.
14.75
